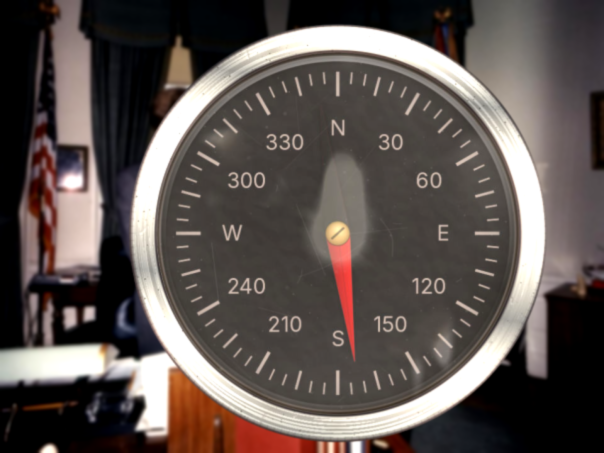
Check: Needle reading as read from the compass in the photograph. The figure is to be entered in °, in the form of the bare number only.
172.5
